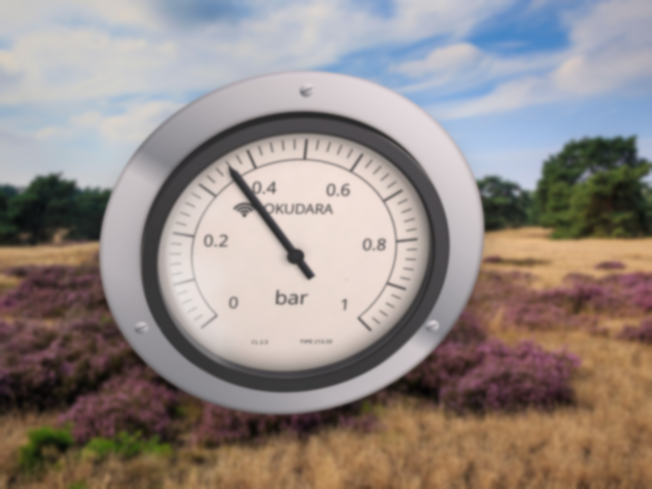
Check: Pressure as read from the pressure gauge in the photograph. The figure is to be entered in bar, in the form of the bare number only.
0.36
